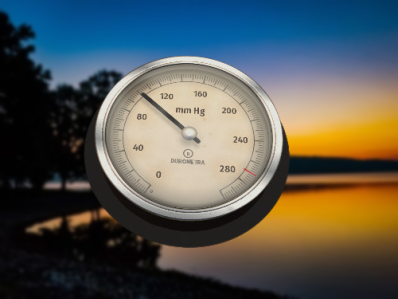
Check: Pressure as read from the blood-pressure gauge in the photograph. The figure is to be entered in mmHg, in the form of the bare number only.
100
